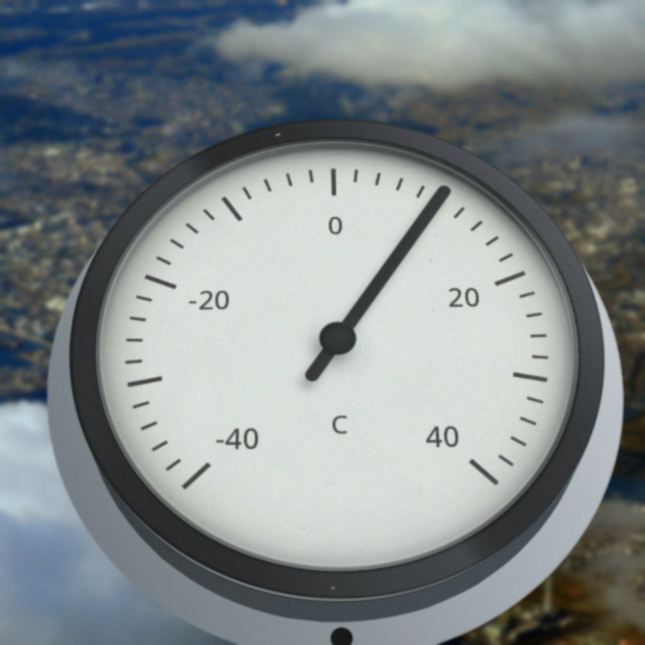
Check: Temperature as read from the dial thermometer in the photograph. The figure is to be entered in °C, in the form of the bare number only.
10
